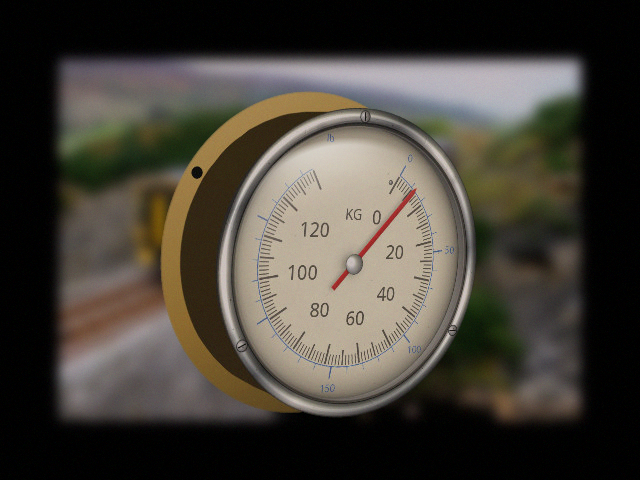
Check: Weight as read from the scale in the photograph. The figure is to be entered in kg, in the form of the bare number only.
5
